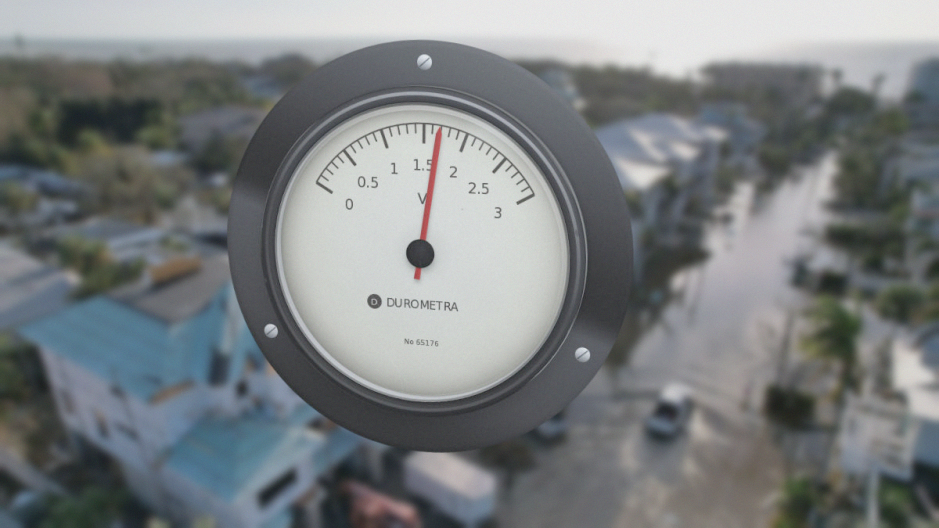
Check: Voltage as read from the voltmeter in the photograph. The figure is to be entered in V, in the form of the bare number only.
1.7
